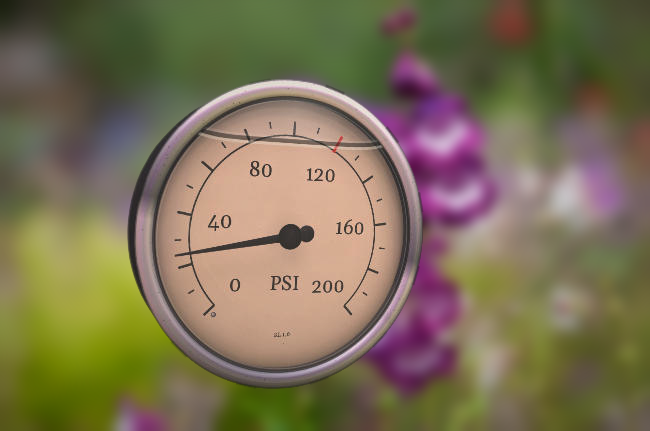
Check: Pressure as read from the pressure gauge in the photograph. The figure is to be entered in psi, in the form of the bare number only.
25
